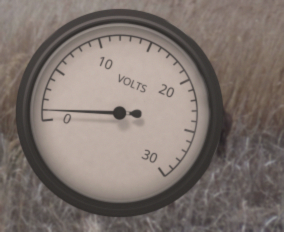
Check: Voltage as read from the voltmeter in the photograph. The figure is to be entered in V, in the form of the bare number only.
1
